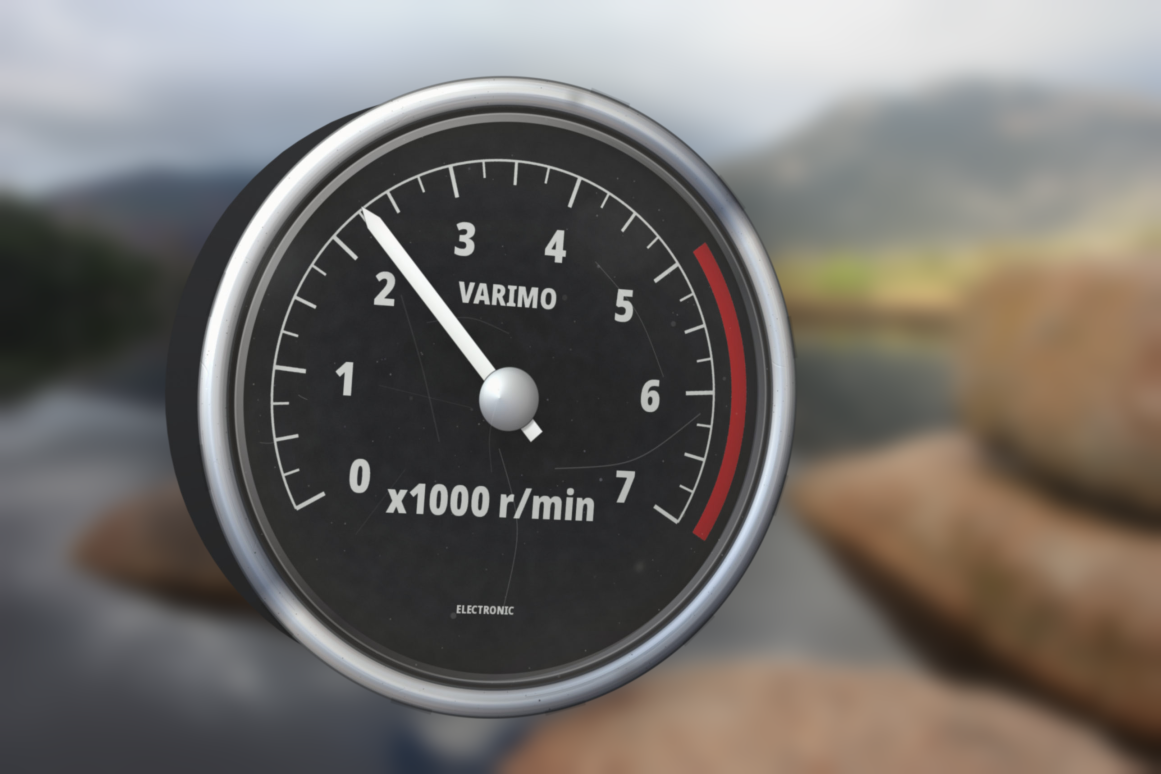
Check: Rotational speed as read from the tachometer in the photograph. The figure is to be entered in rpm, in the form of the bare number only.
2250
